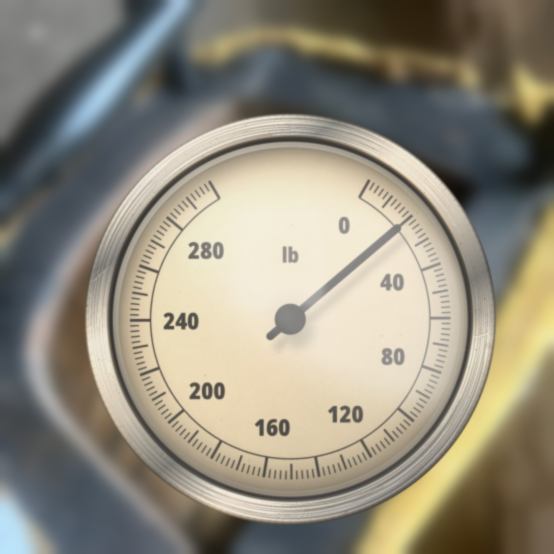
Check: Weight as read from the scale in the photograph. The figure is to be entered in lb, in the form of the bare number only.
20
